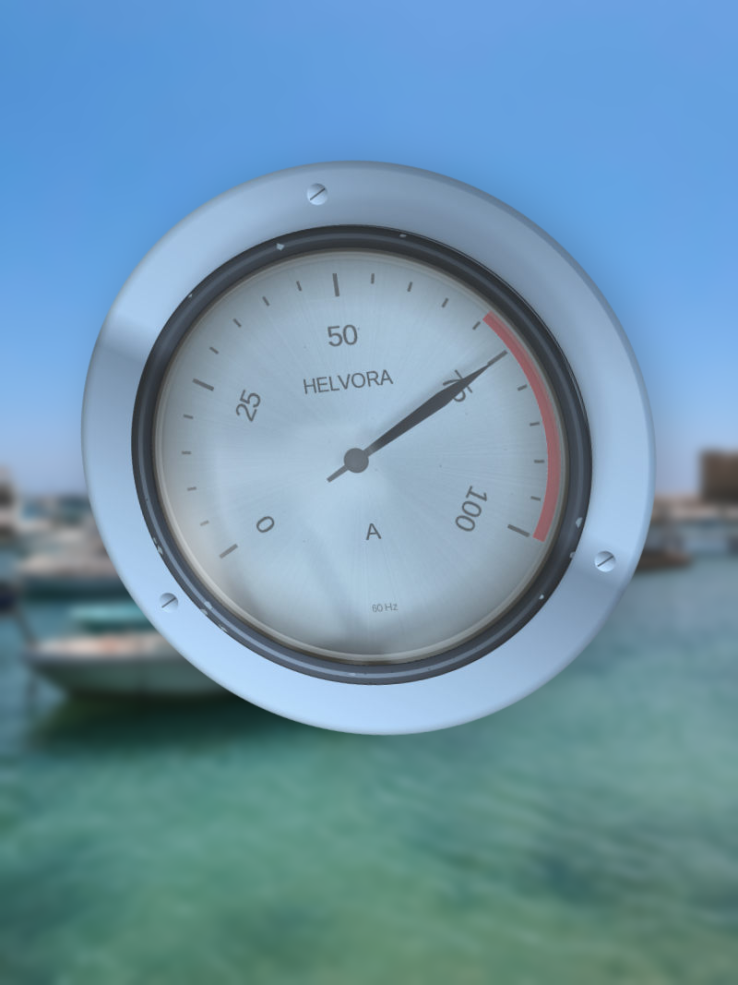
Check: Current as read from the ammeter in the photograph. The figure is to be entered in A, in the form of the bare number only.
75
